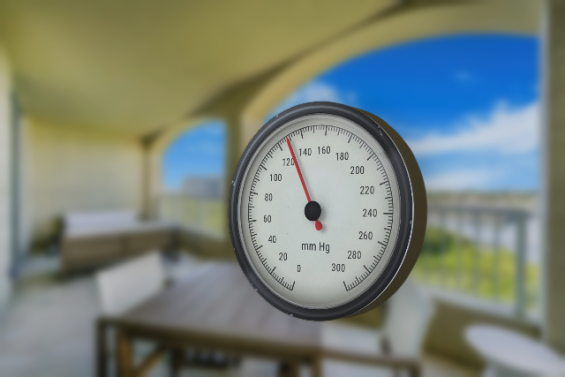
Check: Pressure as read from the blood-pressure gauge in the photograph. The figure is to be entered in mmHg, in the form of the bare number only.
130
